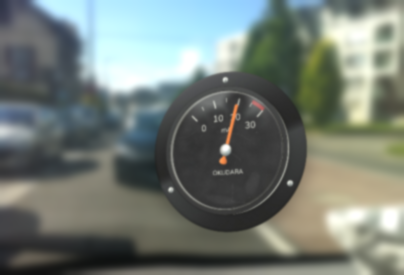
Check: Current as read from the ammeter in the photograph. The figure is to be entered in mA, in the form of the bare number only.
20
